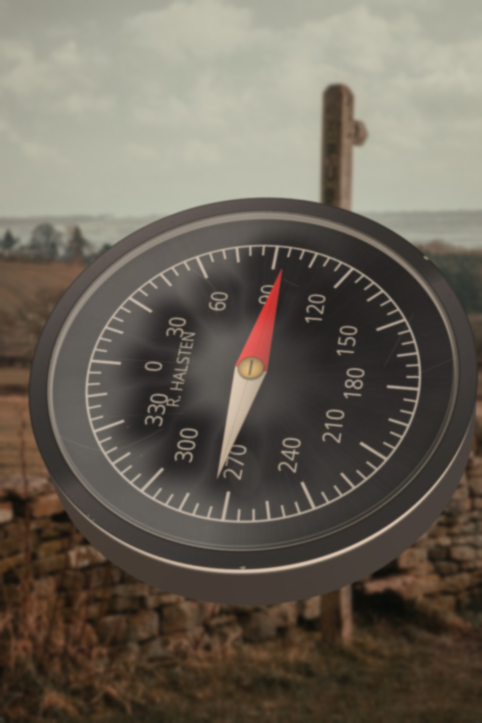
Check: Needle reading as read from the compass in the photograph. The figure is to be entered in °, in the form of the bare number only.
95
